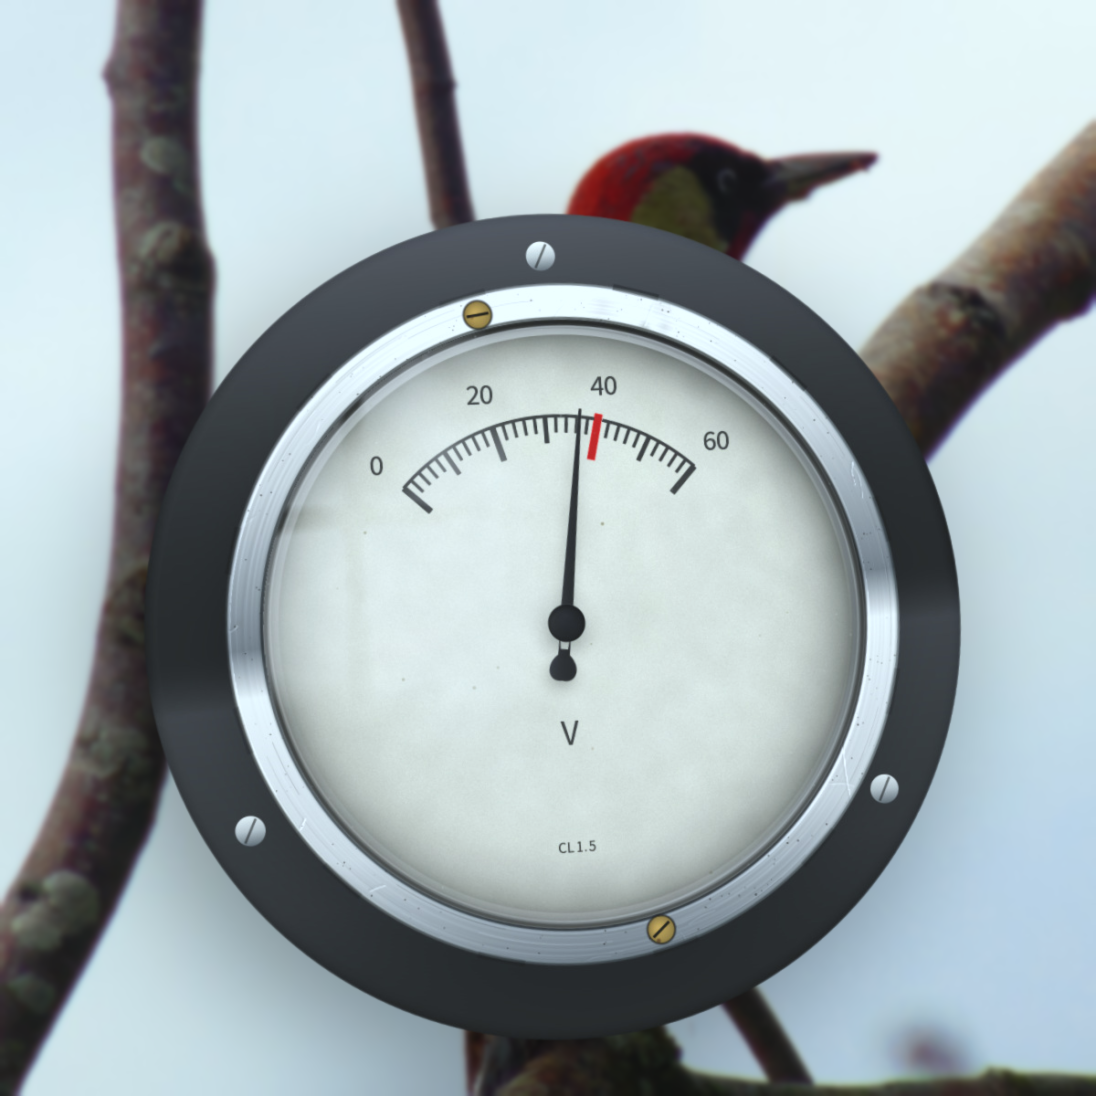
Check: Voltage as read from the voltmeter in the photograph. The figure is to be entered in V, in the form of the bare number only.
36
